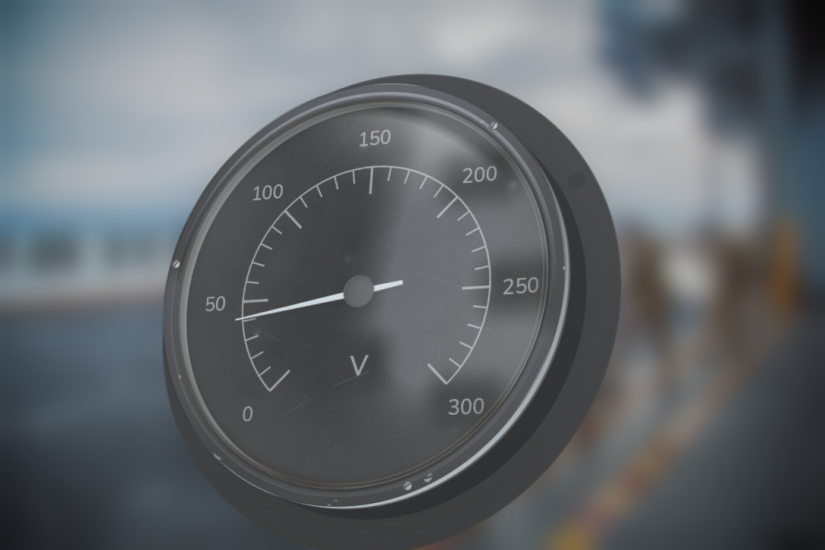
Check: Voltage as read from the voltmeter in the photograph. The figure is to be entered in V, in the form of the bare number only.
40
